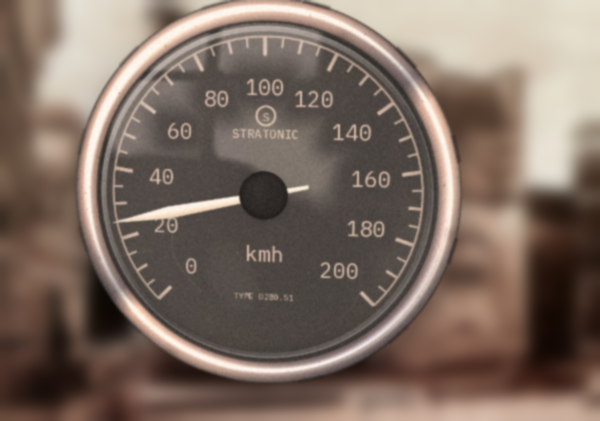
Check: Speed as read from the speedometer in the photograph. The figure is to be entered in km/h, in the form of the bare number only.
25
